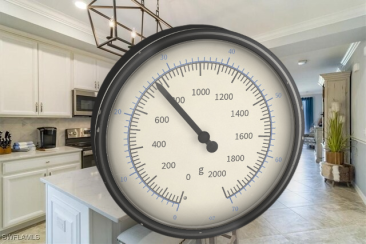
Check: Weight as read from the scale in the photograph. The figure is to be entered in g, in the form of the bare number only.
760
